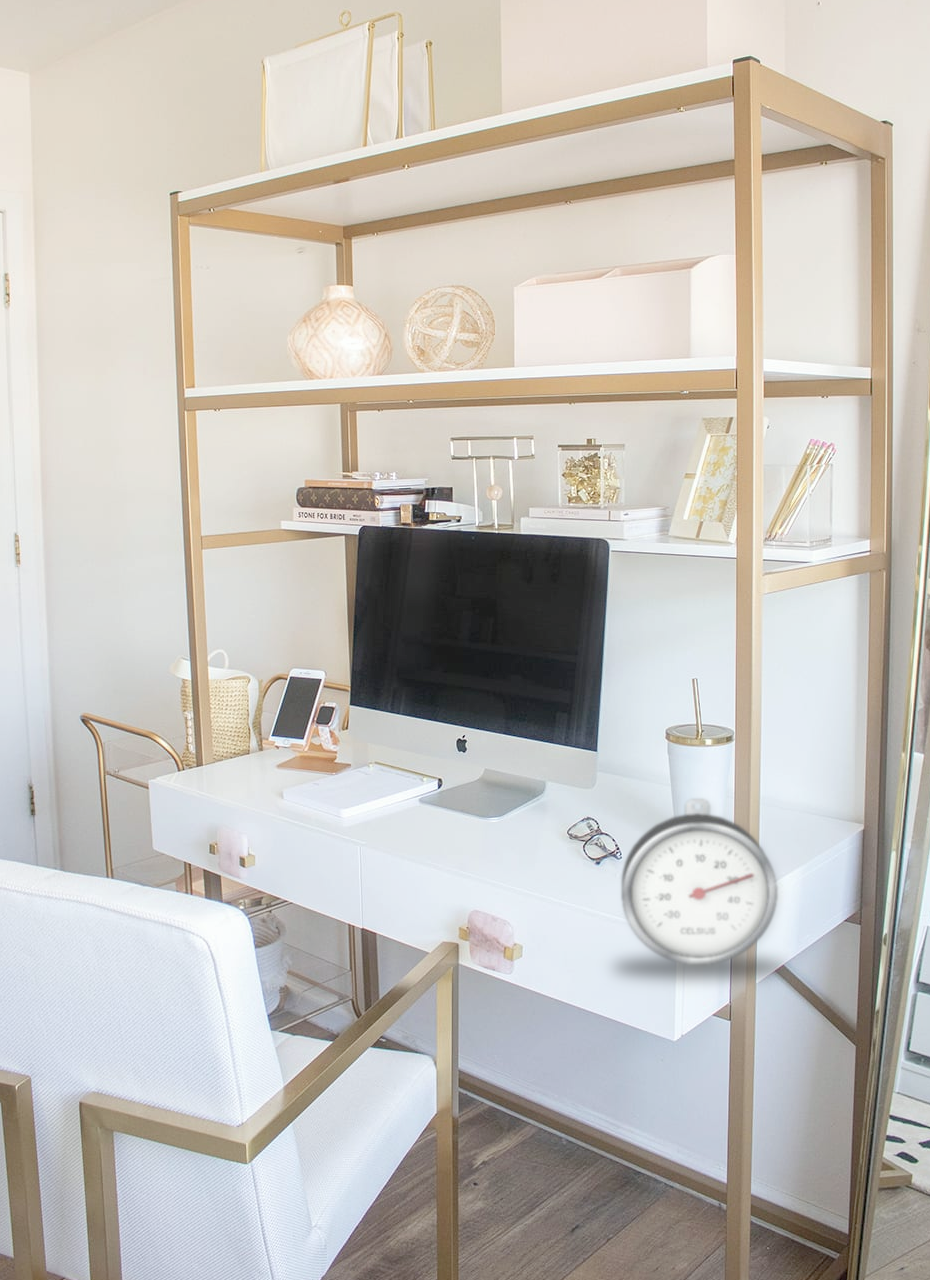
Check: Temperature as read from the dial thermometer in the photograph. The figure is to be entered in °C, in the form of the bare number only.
30
